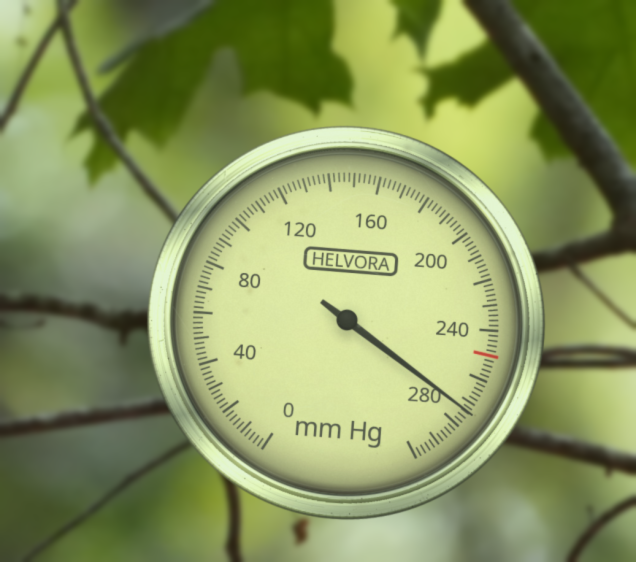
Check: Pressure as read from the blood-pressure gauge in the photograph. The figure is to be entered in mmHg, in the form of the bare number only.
274
